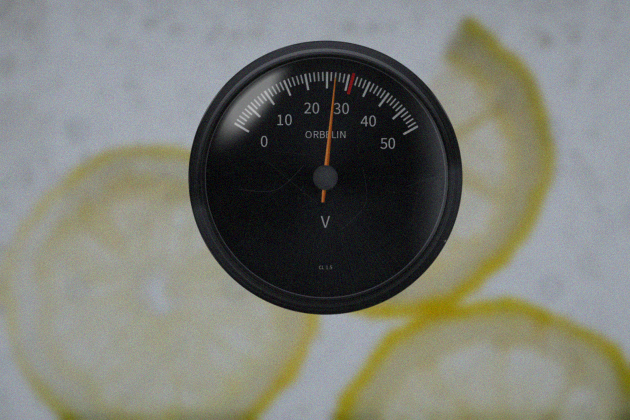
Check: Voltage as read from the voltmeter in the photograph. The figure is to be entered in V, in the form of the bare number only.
27
